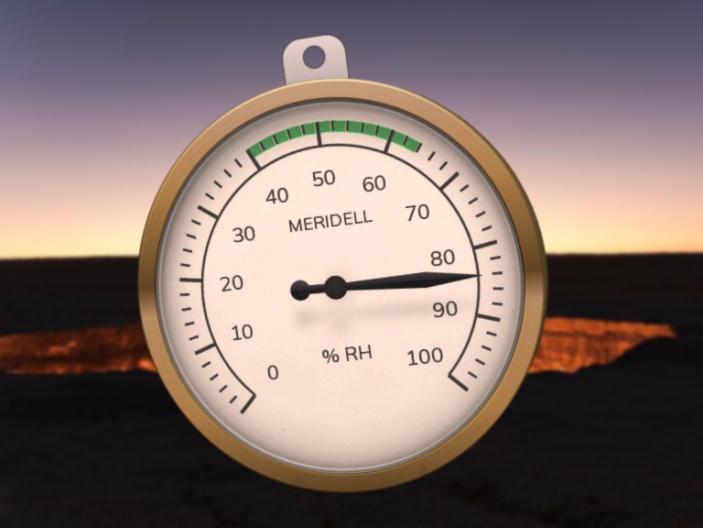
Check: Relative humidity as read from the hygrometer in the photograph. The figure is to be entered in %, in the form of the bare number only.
84
